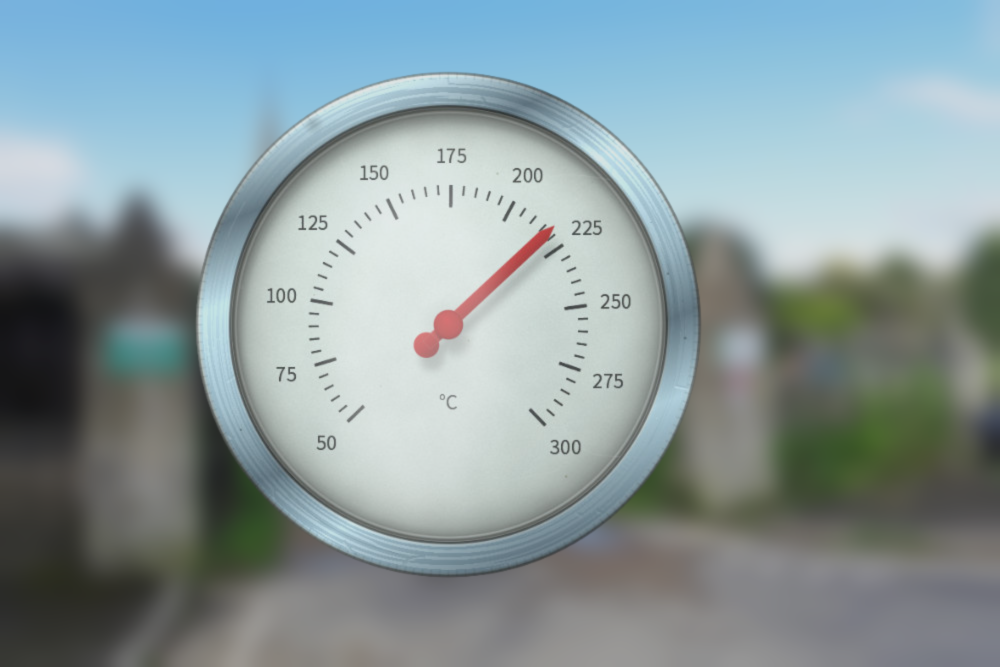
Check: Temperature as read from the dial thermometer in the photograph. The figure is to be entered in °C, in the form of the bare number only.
217.5
